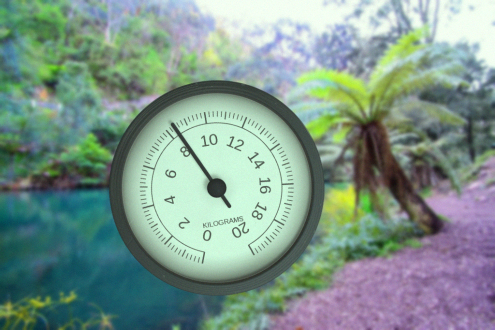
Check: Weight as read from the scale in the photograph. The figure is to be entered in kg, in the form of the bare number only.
8.4
